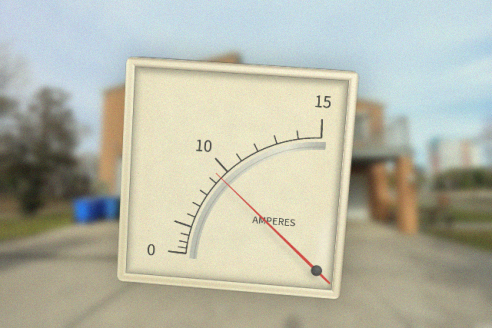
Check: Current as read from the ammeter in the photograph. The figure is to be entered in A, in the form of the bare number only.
9.5
